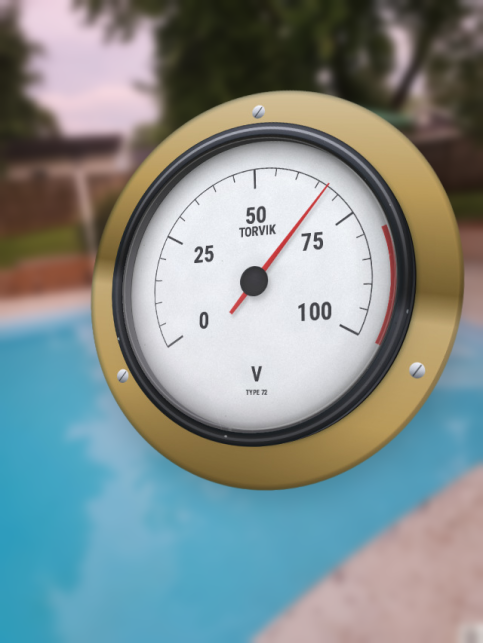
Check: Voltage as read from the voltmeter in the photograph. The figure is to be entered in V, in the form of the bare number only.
67.5
